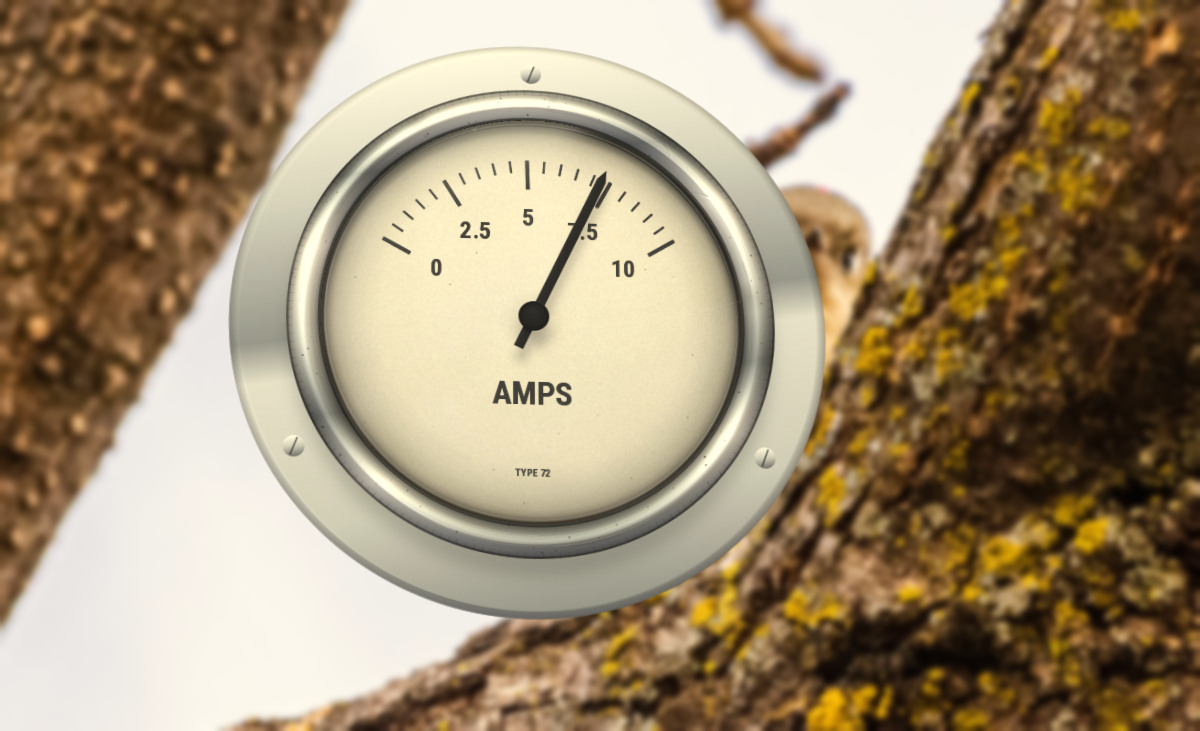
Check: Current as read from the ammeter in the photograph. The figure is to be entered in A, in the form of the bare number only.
7.25
